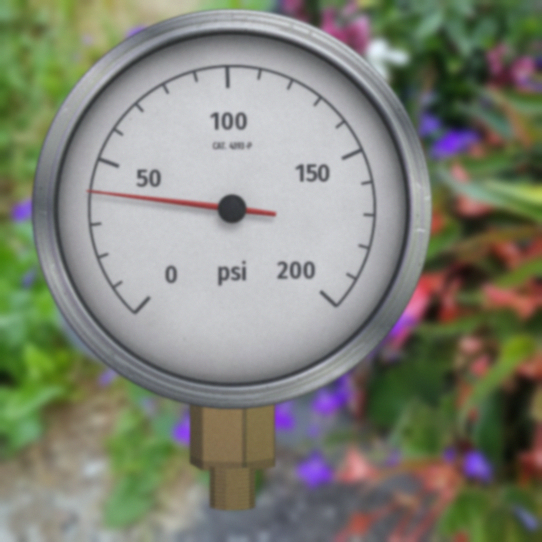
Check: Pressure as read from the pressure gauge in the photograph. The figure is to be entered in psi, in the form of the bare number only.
40
